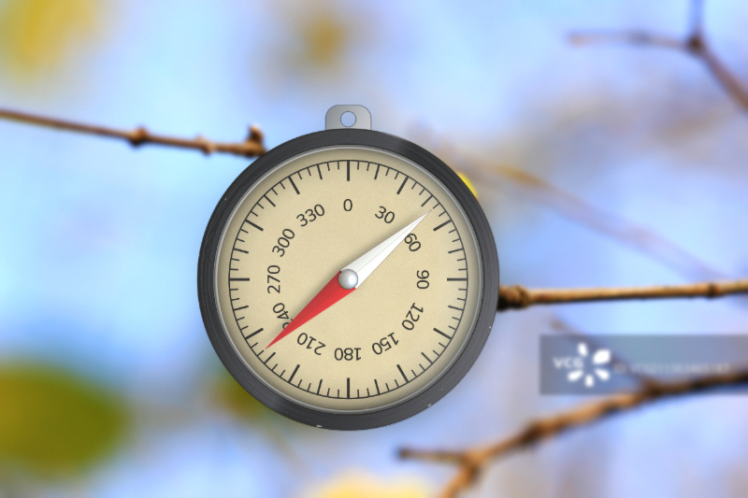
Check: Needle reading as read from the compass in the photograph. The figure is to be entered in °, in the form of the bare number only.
230
